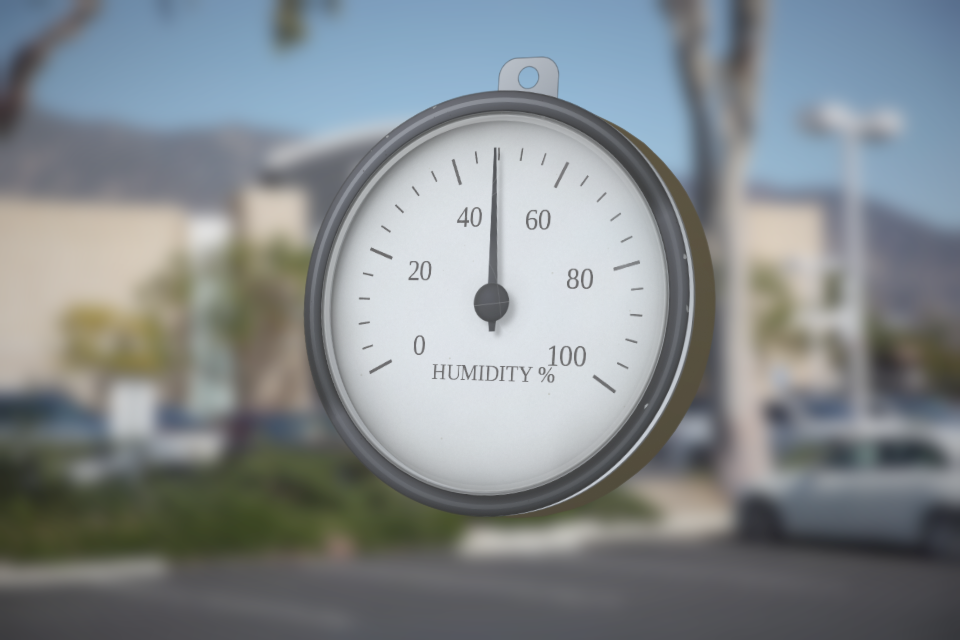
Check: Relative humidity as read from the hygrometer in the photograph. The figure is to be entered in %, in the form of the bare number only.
48
